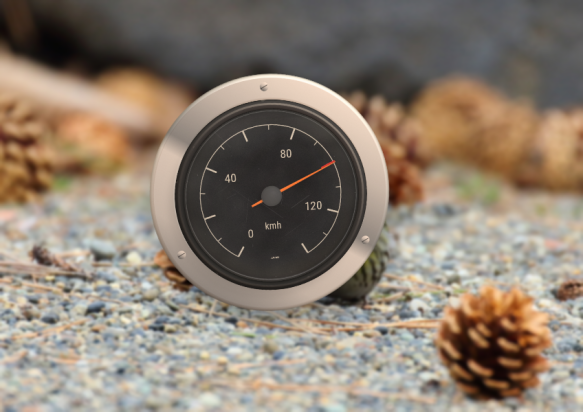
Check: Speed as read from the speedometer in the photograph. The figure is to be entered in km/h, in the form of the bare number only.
100
